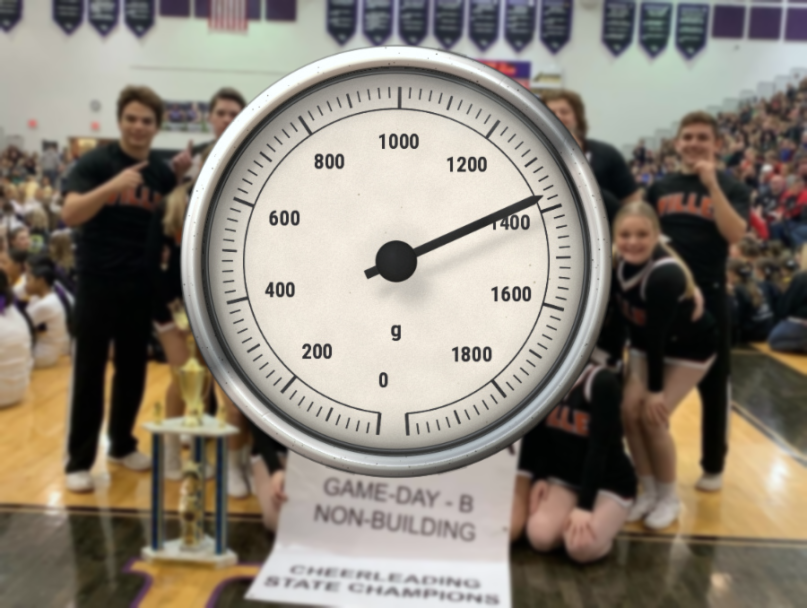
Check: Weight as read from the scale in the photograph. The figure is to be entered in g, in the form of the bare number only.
1370
